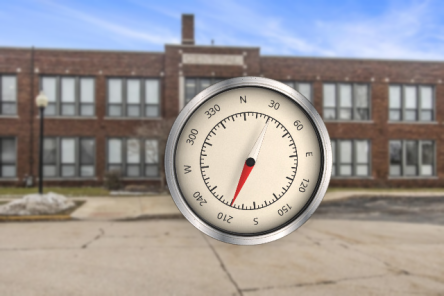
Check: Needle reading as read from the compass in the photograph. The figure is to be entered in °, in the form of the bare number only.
210
